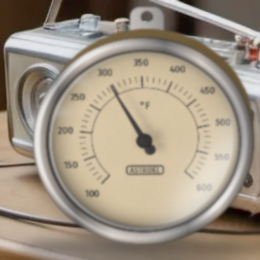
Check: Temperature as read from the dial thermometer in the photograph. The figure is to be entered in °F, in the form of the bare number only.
300
